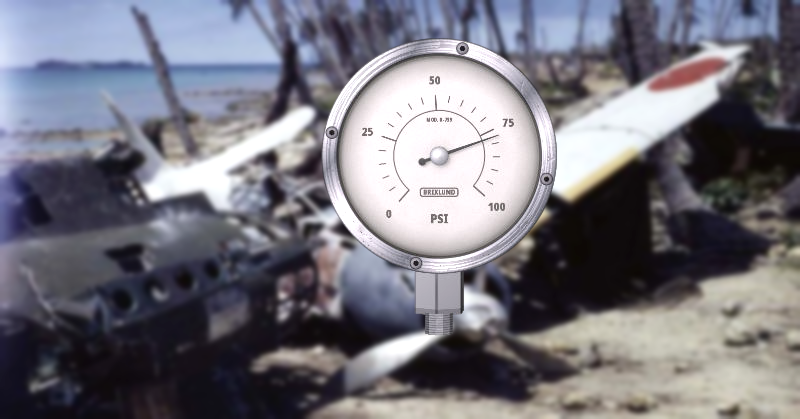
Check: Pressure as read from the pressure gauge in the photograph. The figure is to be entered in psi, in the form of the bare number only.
77.5
